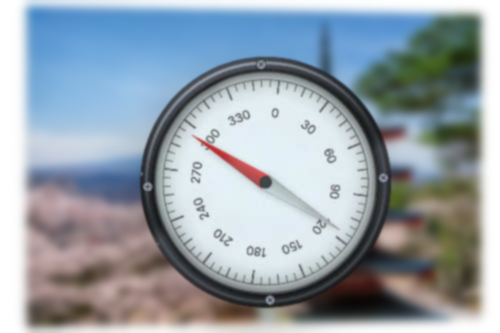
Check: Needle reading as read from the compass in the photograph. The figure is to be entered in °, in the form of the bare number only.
295
